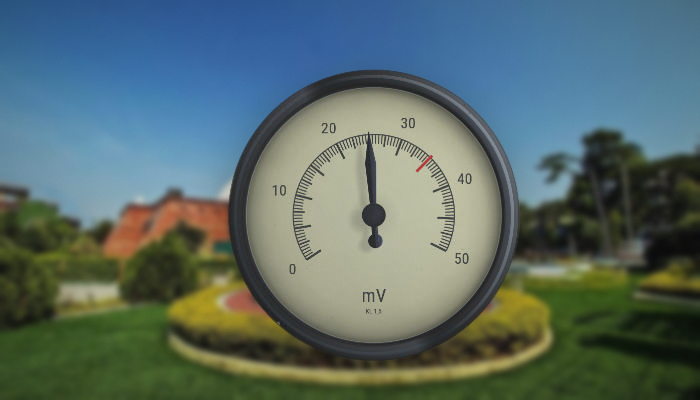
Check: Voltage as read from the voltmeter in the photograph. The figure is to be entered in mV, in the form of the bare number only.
25
